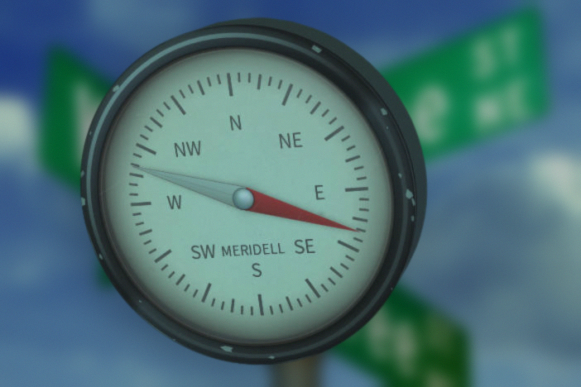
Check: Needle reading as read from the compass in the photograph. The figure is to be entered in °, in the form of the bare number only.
110
